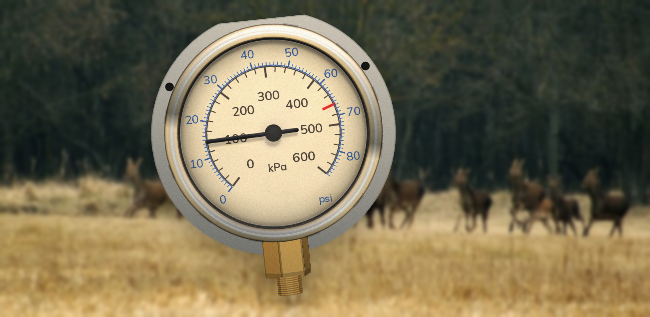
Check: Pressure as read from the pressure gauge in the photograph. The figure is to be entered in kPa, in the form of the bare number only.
100
